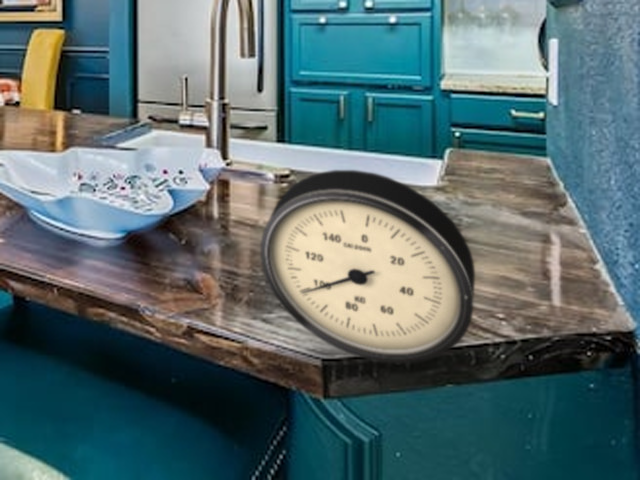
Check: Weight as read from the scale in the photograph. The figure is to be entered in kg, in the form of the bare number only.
100
